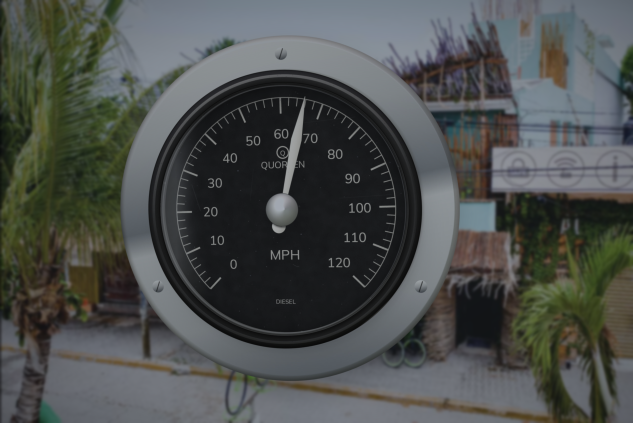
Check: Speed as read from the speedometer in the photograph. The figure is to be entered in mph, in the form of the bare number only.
66
